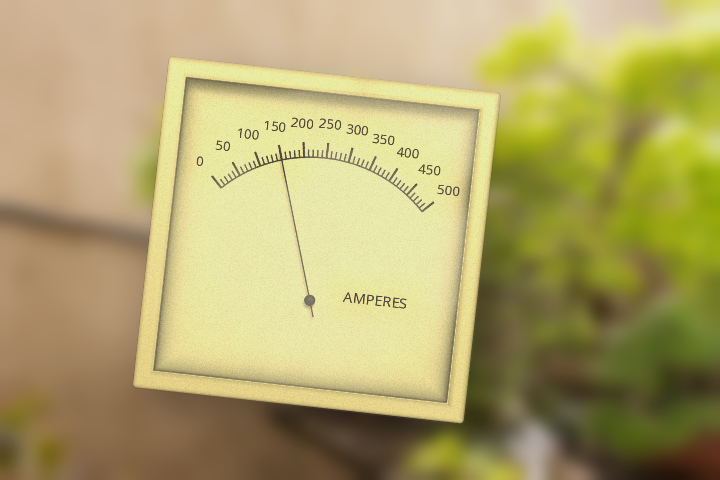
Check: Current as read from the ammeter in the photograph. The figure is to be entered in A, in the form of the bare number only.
150
